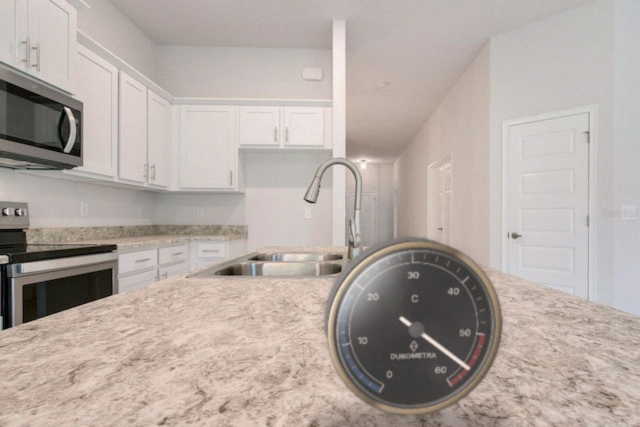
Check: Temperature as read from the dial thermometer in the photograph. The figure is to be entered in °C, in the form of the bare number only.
56
